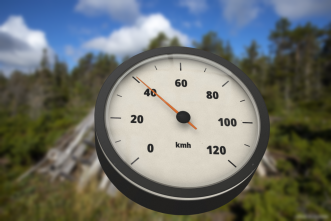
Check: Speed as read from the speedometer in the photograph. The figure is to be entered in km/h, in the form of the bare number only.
40
